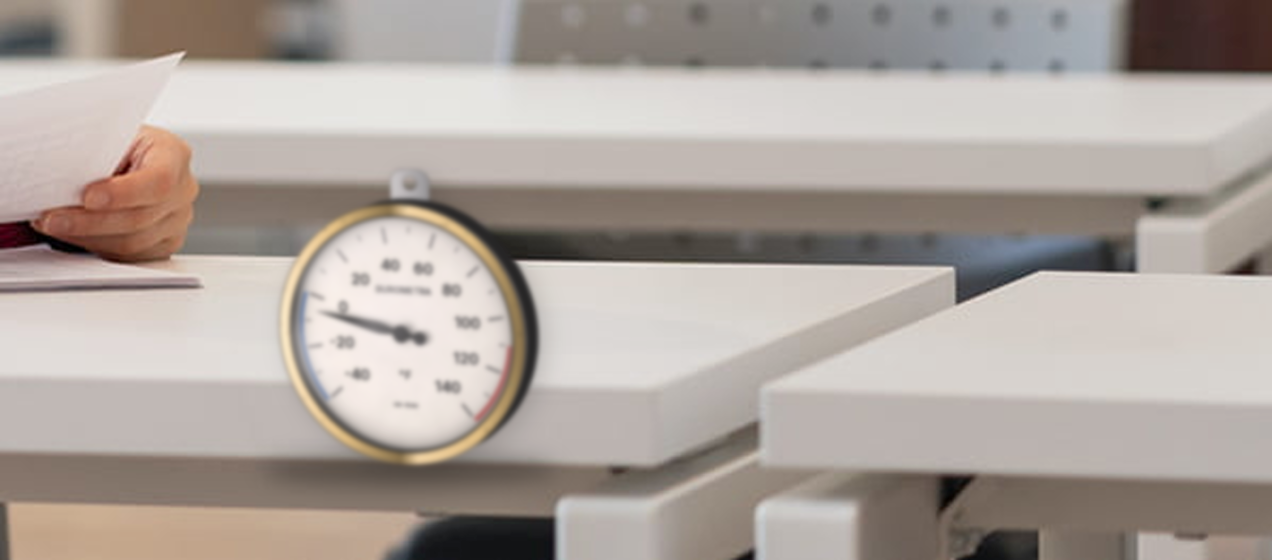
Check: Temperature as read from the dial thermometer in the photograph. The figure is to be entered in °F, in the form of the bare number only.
-5
